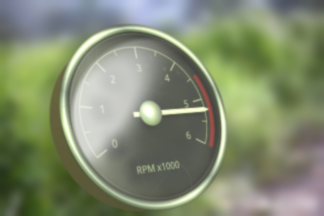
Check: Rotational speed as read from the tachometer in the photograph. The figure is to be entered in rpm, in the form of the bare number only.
5250
